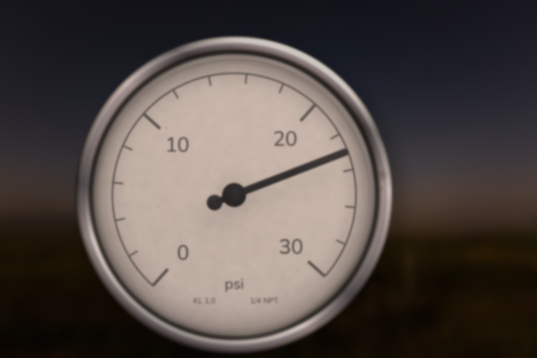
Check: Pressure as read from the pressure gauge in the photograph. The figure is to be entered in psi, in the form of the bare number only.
23
